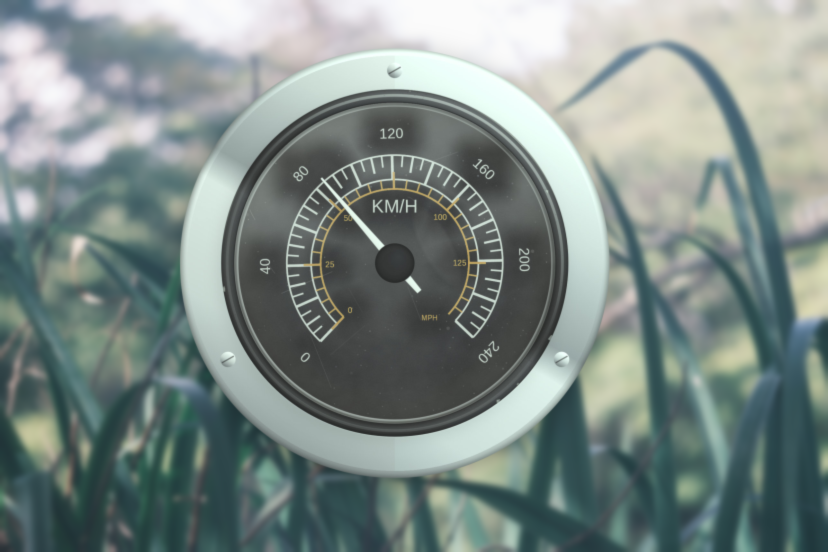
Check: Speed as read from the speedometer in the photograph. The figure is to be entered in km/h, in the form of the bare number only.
85
